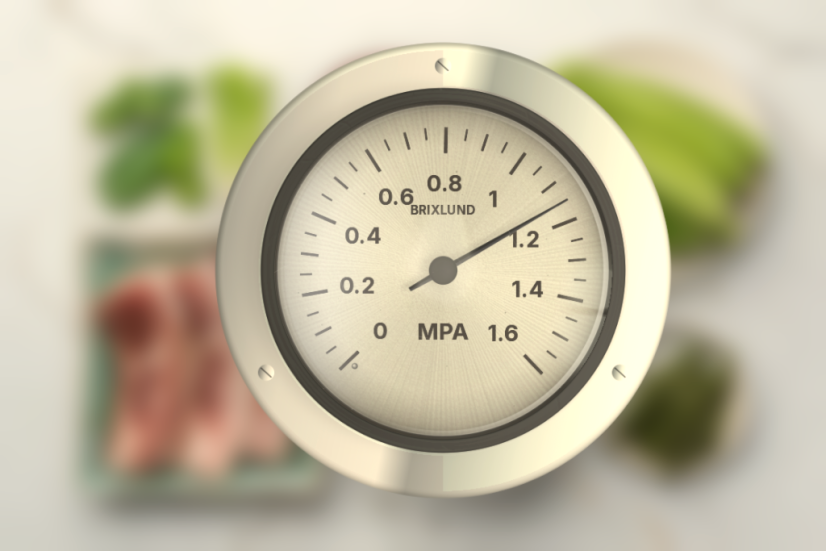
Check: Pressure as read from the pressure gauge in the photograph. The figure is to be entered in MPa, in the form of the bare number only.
1.15
